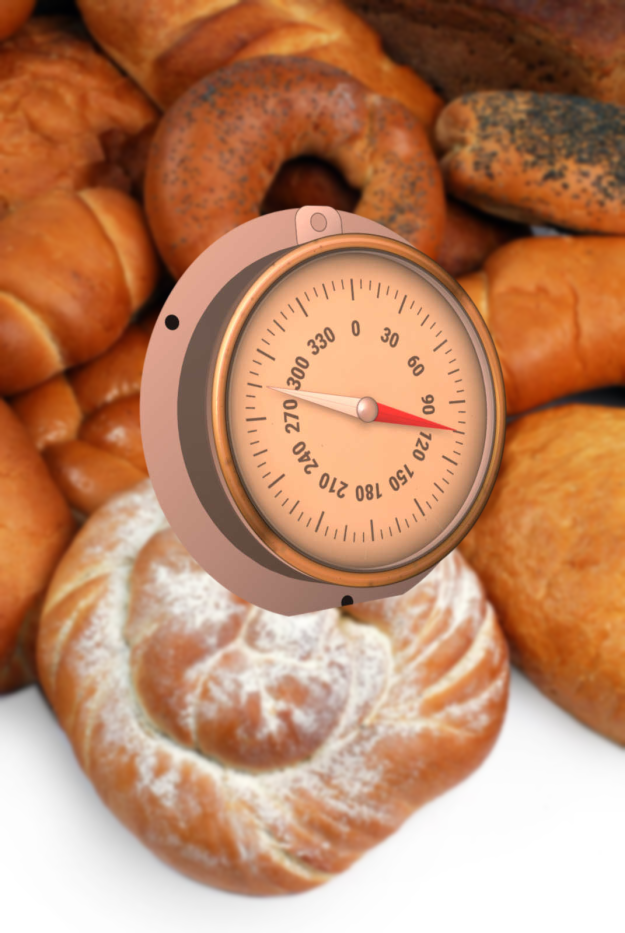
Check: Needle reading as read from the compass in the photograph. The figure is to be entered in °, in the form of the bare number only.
105
